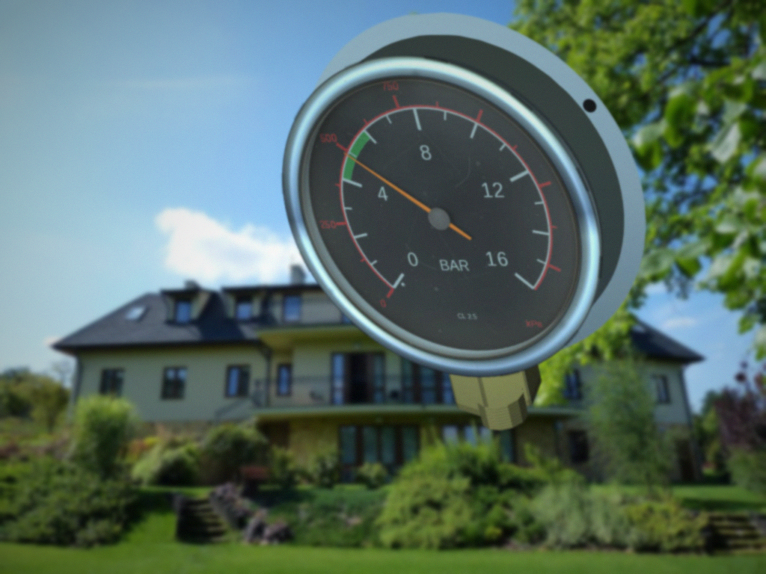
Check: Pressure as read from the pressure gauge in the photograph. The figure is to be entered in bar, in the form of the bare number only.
5
